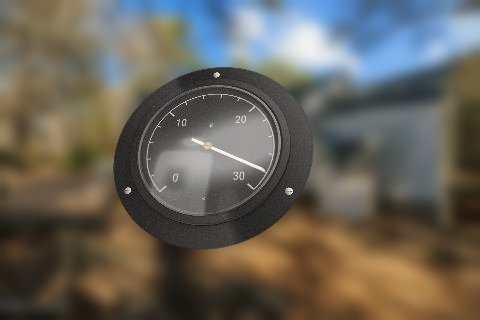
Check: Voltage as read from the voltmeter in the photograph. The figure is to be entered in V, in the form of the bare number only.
28
